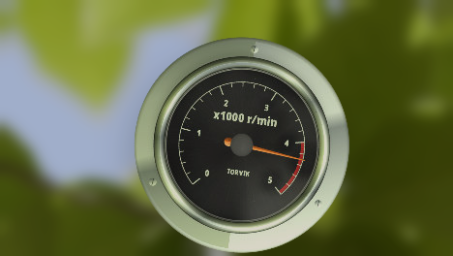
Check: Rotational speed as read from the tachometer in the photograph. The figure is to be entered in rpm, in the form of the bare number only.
4300
